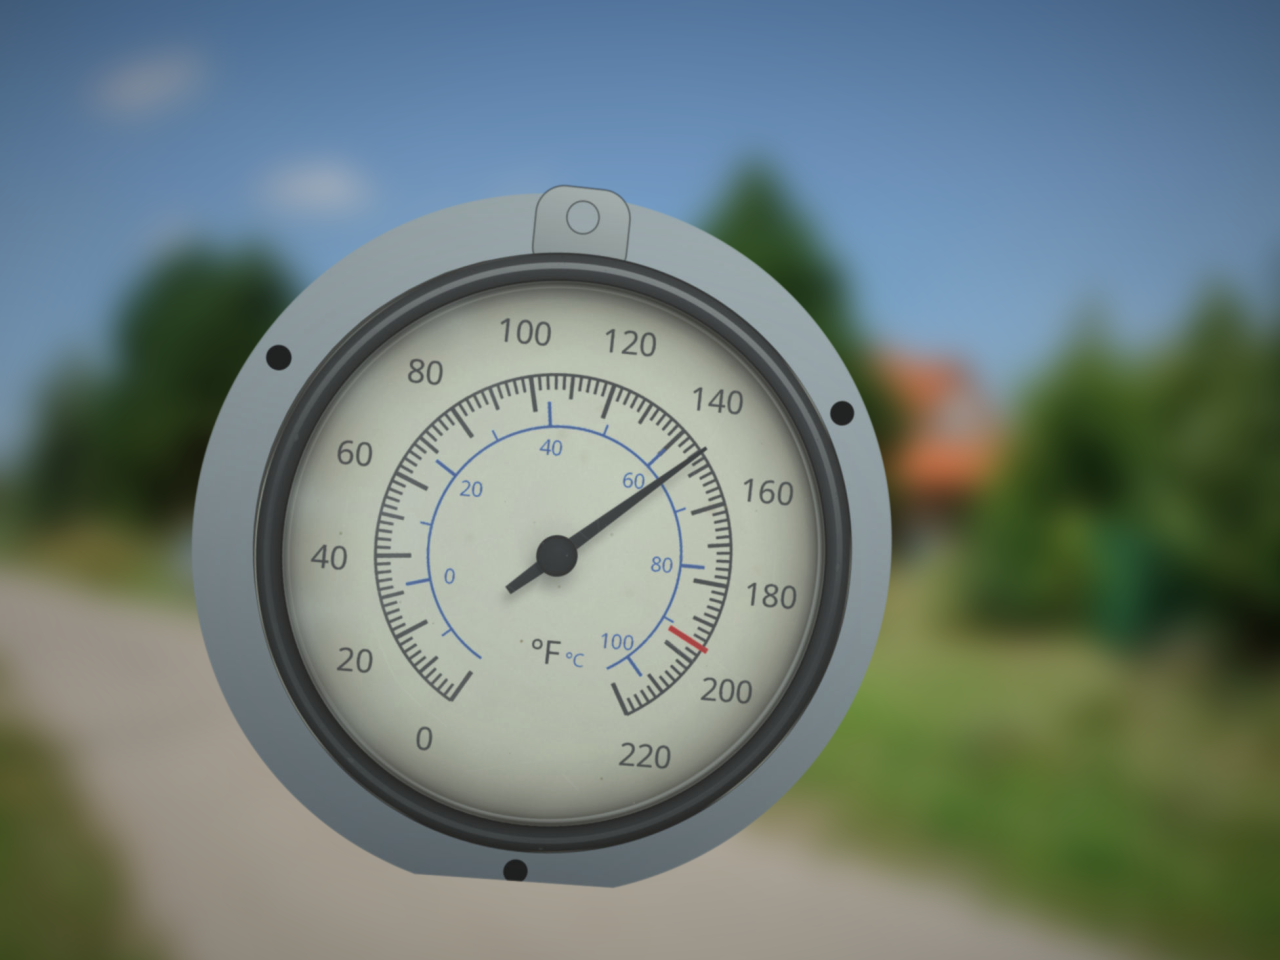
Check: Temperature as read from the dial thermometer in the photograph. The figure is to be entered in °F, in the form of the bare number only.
146
